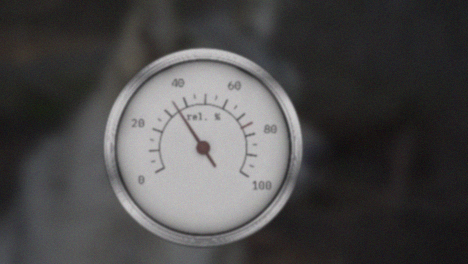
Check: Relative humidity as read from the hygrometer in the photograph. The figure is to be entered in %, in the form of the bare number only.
35
